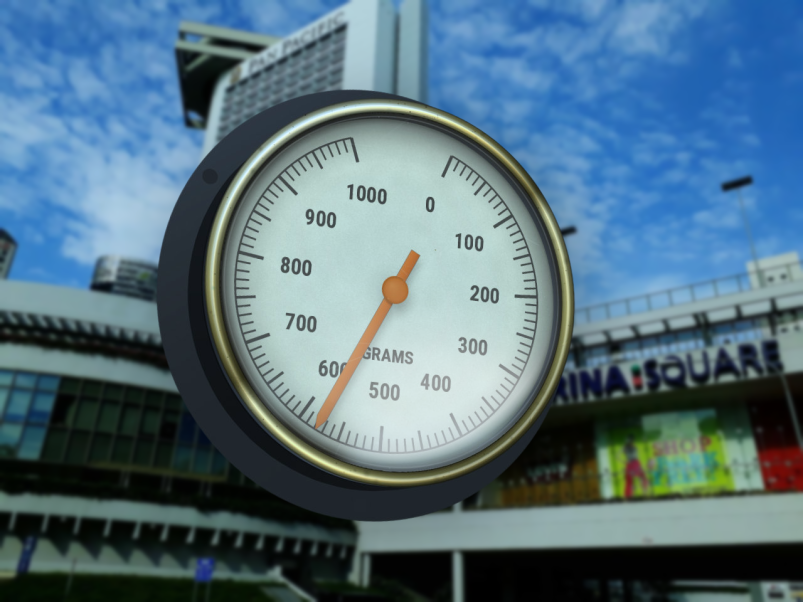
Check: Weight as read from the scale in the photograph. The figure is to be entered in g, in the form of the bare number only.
580
